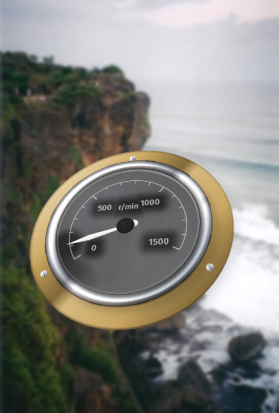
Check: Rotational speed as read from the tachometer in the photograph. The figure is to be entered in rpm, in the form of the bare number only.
100
